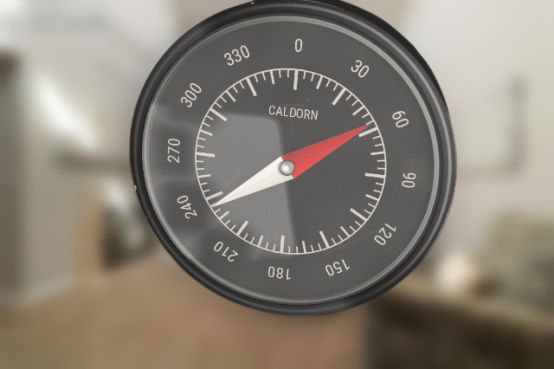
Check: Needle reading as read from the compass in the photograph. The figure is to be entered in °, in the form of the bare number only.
55
